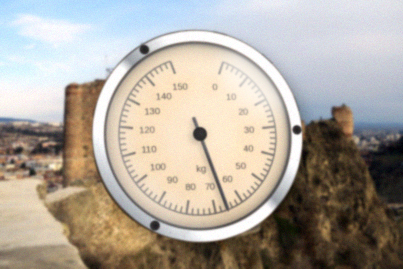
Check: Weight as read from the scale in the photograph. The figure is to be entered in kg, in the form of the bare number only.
66
